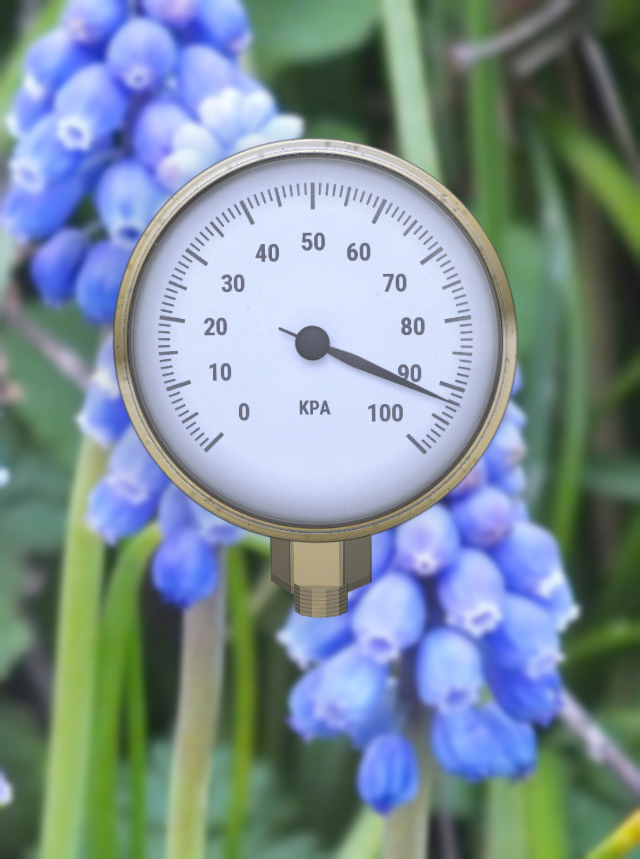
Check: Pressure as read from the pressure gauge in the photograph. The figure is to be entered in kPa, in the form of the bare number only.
92
